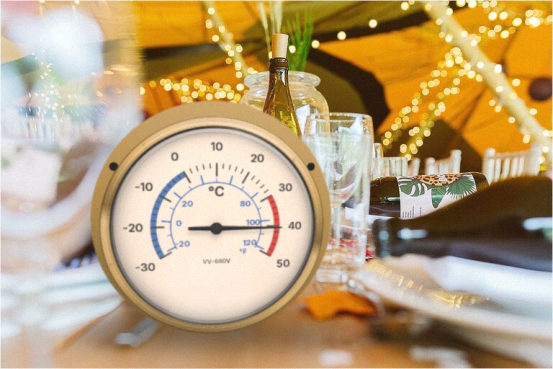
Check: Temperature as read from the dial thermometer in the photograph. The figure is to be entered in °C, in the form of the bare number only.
40
